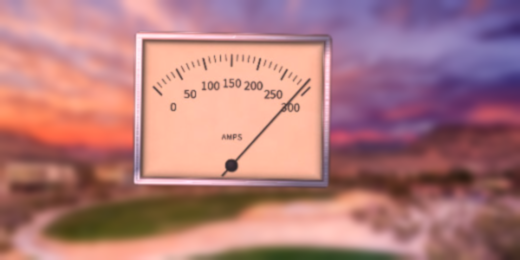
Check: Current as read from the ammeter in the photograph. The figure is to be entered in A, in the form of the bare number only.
290
